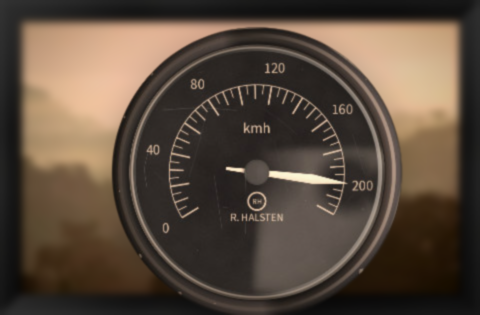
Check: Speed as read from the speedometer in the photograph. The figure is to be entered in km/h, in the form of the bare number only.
200
